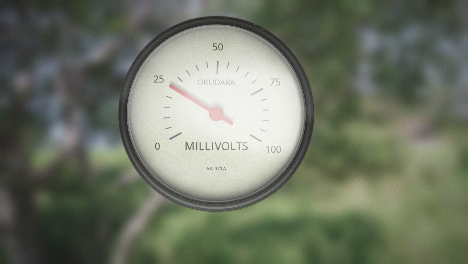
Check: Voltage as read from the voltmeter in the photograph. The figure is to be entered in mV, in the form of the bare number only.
25
